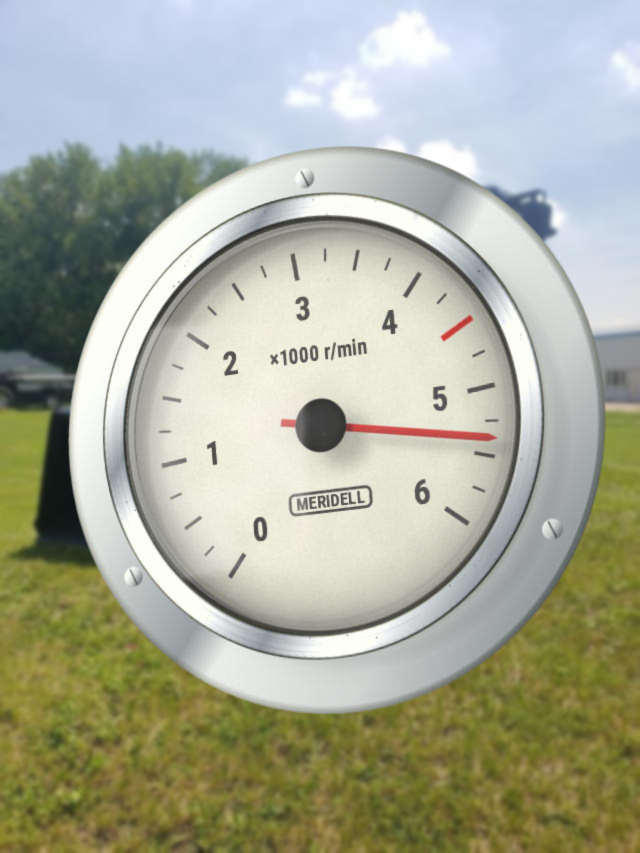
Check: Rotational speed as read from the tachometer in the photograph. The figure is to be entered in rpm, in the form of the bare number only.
5375
